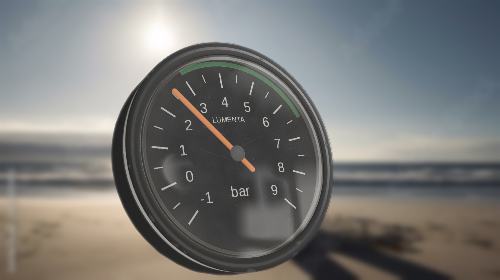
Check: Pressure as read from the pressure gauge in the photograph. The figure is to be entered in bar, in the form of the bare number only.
2.5
